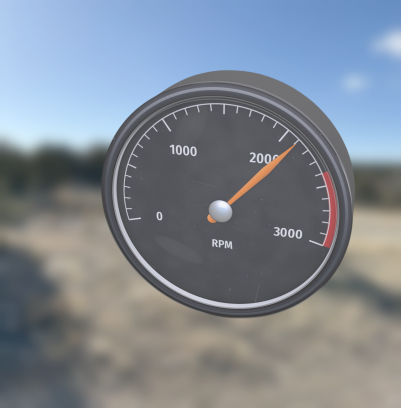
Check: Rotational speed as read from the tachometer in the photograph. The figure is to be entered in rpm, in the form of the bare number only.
2100
